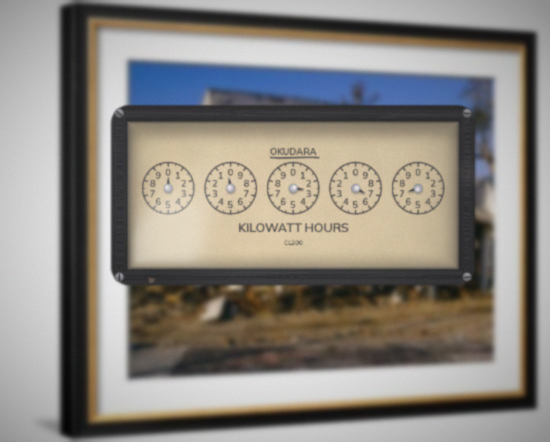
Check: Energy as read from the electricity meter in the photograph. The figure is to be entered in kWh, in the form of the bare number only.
267
